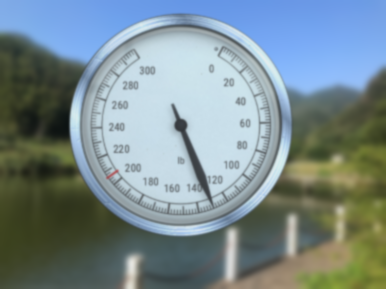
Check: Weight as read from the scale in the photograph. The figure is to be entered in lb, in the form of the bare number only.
130
